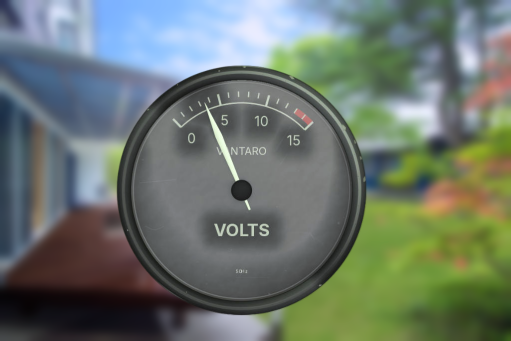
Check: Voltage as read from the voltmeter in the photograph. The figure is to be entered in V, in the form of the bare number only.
3.5
